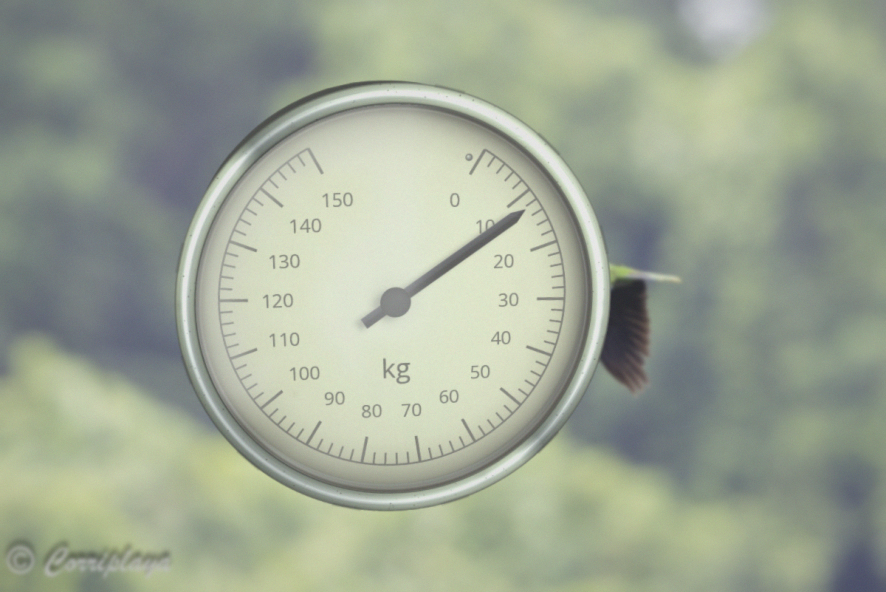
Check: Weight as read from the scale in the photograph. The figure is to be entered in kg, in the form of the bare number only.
12
